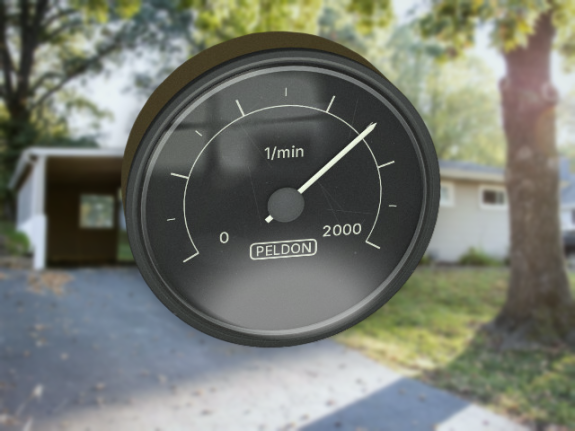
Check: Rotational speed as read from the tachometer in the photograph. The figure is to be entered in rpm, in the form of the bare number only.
1400
